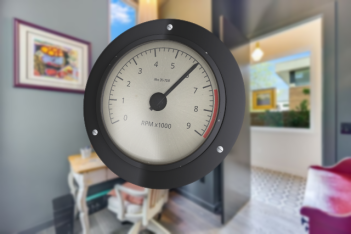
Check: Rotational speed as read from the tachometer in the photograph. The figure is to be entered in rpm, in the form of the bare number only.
6000
